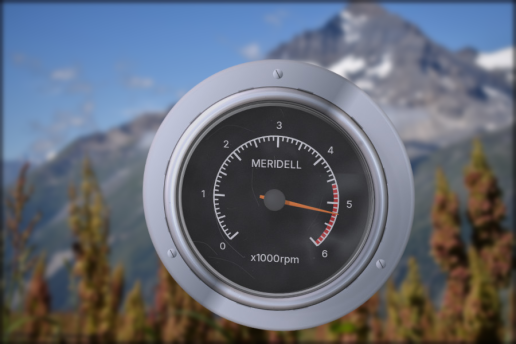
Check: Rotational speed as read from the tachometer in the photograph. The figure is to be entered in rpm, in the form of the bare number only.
5200
